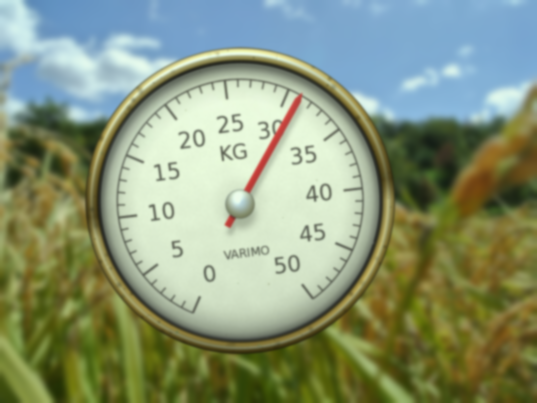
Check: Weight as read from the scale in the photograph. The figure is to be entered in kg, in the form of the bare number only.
31
